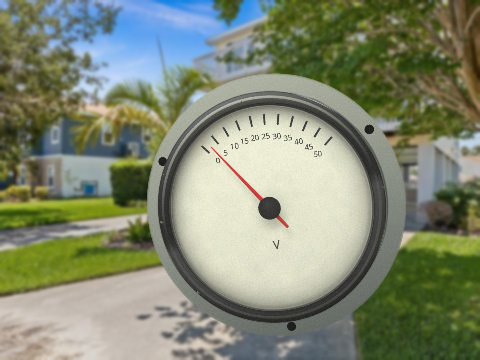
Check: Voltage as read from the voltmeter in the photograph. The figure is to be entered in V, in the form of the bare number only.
2.5
